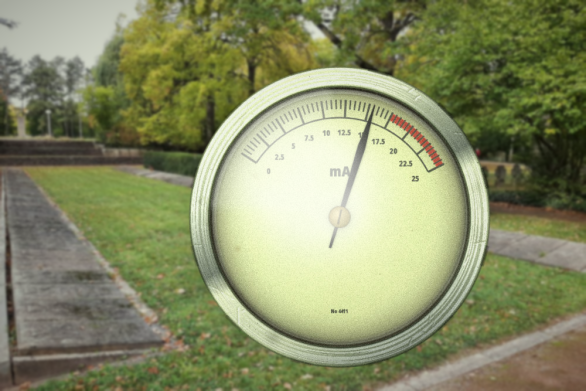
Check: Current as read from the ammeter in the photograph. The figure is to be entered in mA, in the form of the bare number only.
15.5
